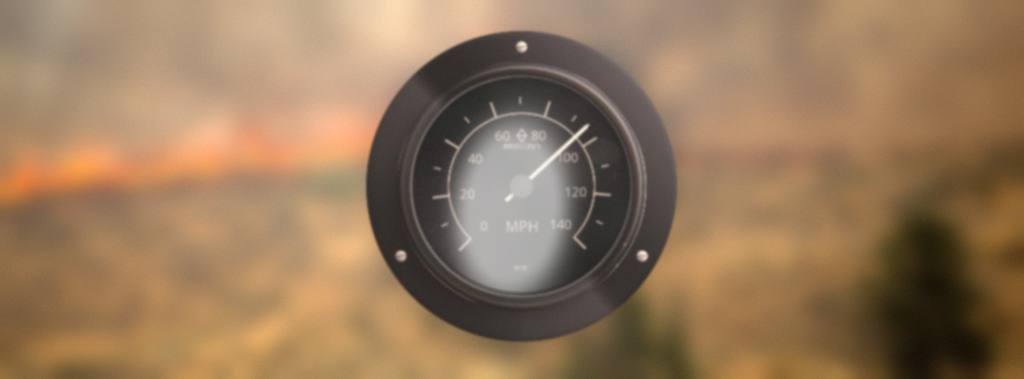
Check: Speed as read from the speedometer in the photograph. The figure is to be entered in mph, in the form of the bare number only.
95
